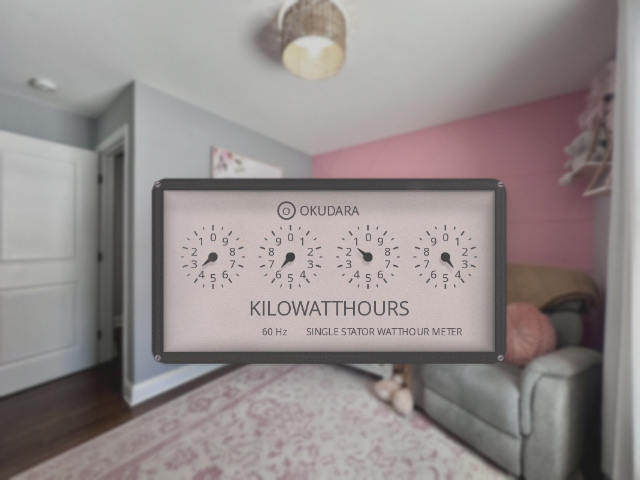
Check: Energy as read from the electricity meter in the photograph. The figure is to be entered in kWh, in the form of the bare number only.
3614
